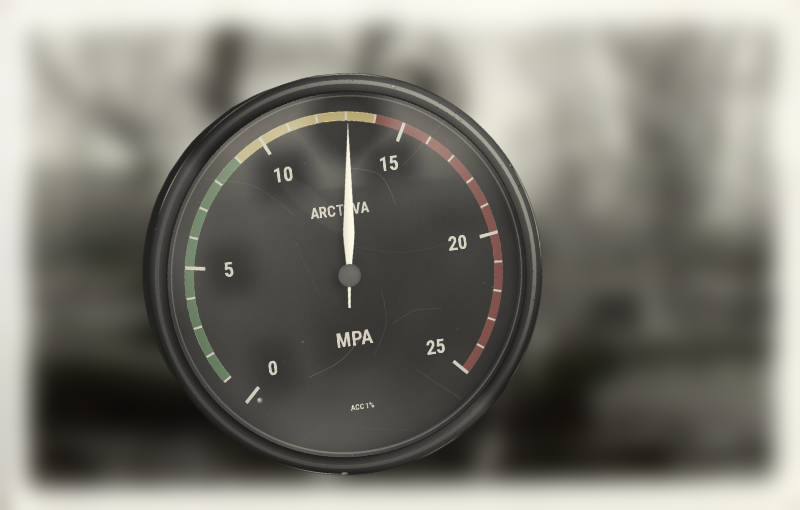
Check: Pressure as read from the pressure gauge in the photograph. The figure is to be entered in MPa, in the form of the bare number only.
13
